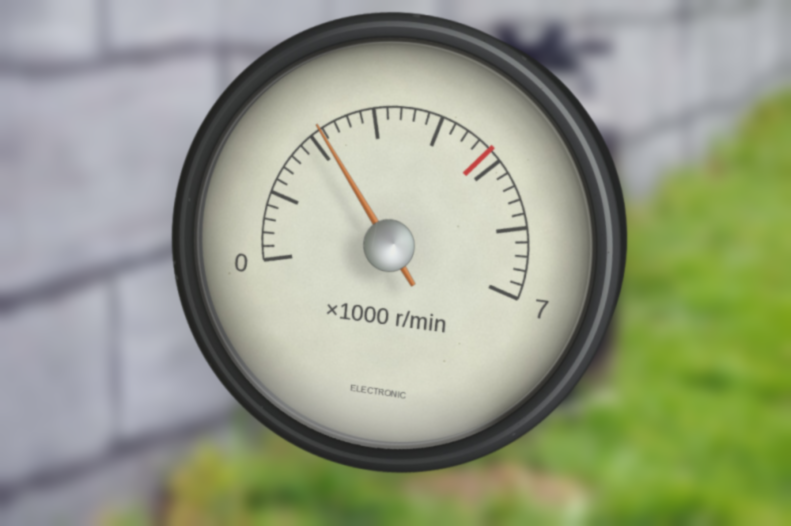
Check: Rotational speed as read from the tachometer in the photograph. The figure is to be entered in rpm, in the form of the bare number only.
2200
